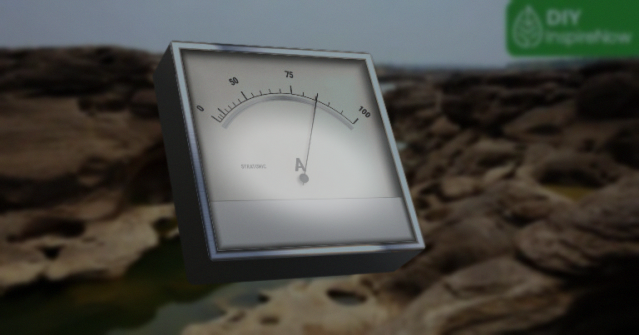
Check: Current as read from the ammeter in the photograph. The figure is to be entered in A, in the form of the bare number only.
85
